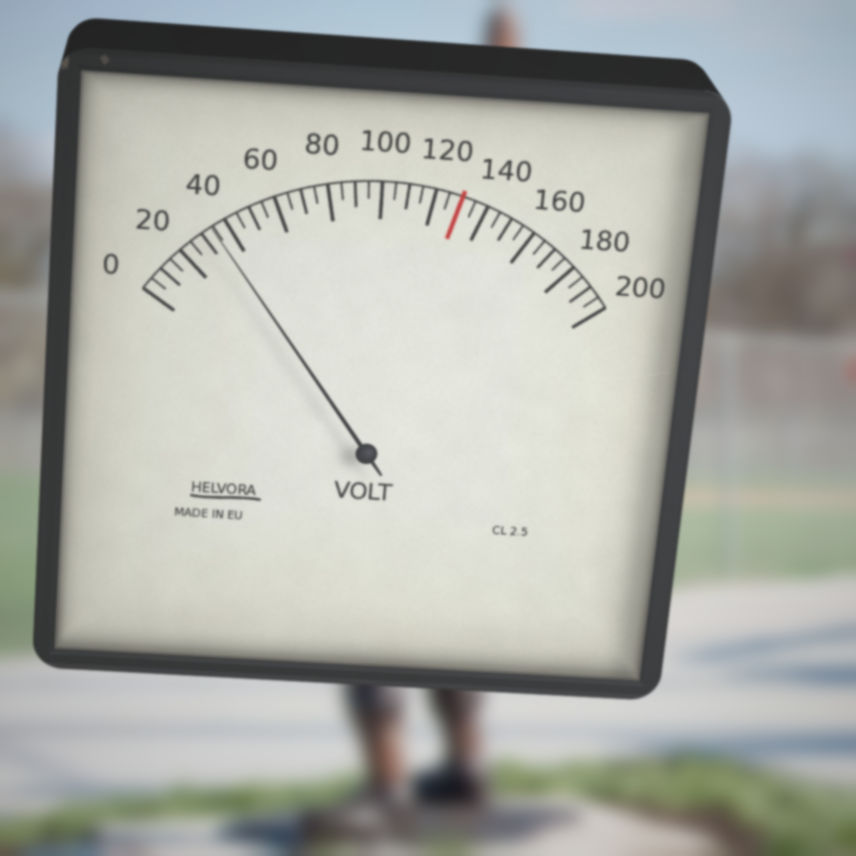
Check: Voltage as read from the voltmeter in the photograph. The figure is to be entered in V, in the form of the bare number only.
35
